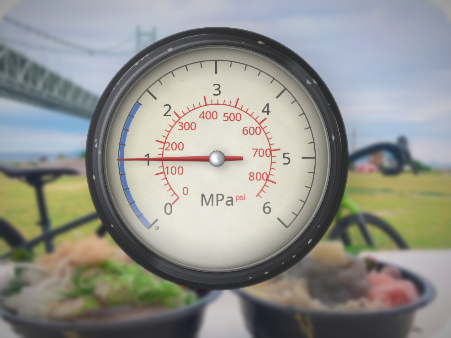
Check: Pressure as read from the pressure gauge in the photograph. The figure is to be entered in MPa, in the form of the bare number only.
1
